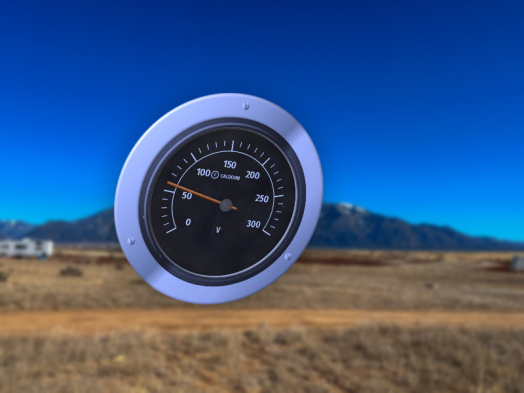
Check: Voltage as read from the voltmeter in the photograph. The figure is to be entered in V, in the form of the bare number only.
60
